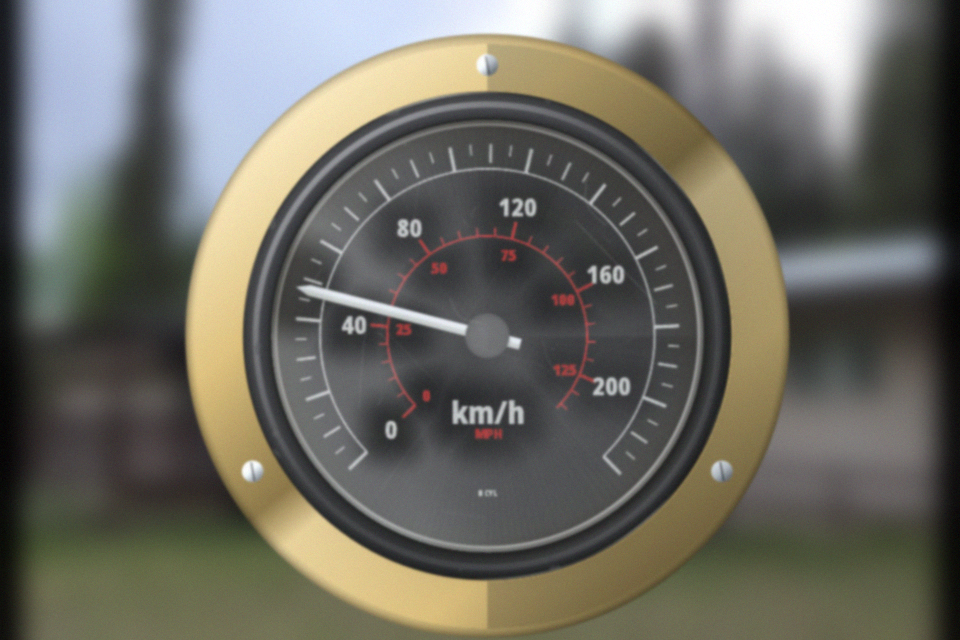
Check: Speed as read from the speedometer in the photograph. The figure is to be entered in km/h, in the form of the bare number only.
47.5
